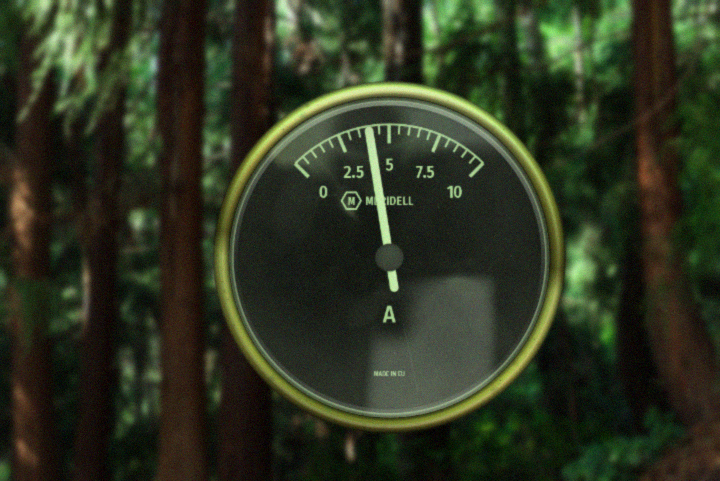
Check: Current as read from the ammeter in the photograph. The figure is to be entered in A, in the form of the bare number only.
4
